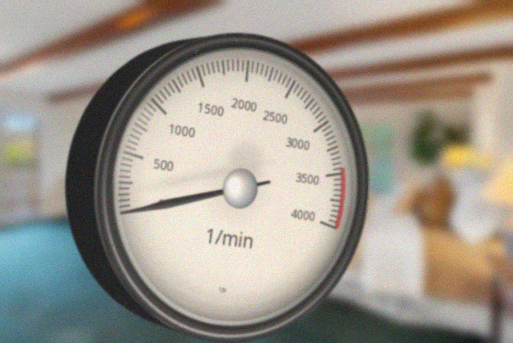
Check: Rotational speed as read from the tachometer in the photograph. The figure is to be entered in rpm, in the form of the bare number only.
0
